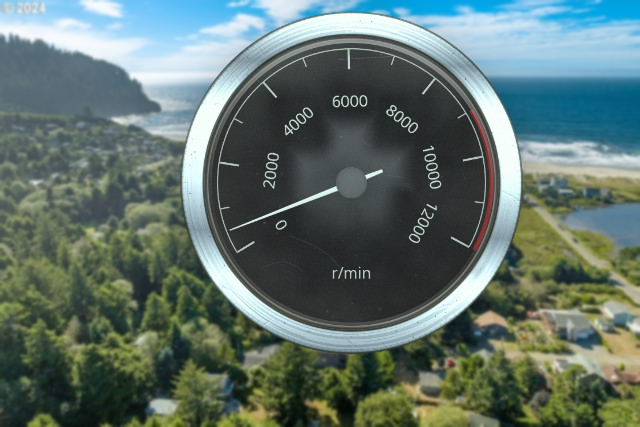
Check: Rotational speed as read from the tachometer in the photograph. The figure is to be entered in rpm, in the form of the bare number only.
500
